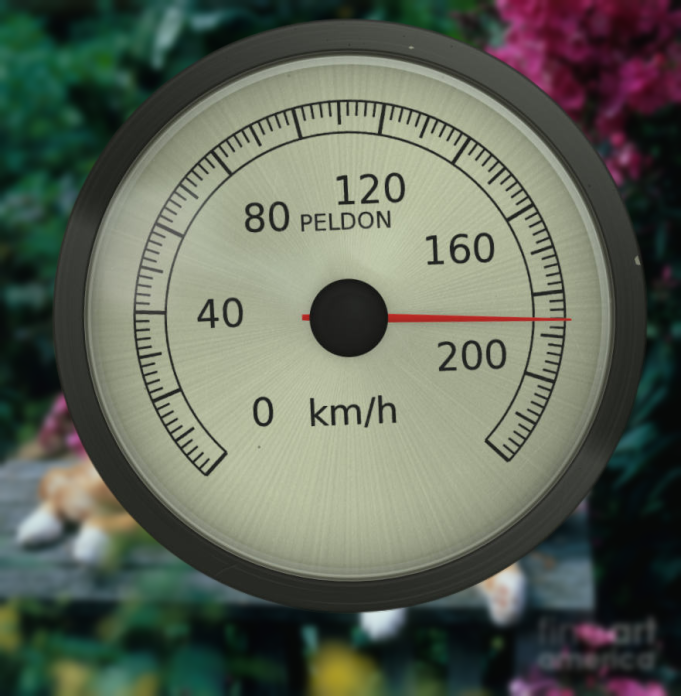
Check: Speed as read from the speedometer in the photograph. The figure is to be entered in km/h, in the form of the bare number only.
186
